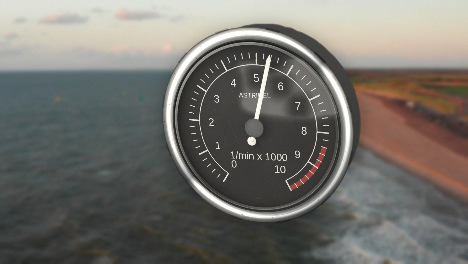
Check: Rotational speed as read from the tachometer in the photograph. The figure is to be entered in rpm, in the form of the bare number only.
5400
